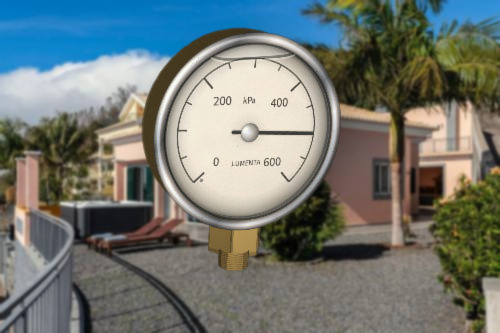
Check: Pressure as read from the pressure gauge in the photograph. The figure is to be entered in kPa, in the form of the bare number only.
500
